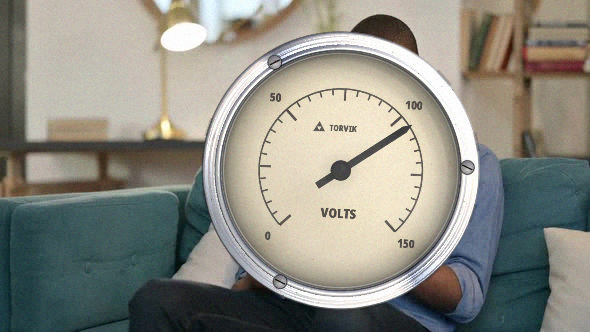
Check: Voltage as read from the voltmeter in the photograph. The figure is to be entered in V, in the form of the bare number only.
105
